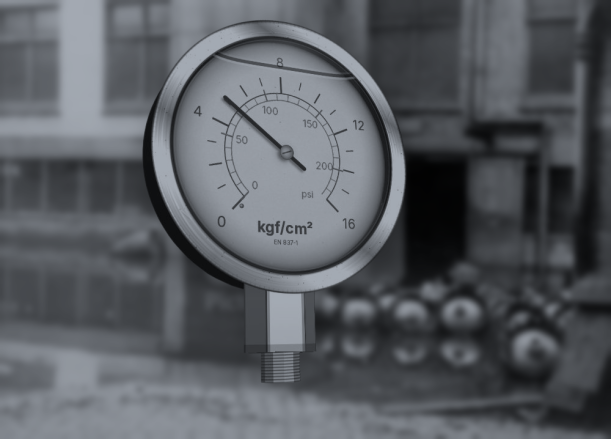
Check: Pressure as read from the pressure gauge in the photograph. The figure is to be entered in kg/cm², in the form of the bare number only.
5
